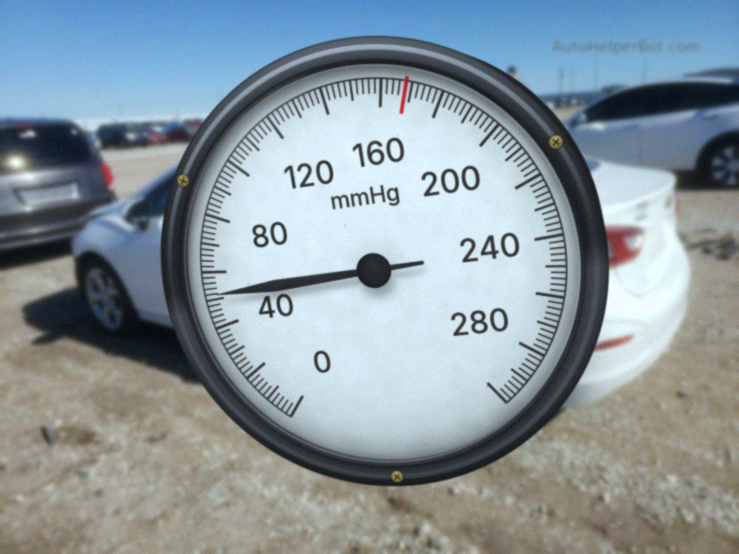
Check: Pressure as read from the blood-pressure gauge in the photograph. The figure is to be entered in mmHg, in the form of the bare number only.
52
